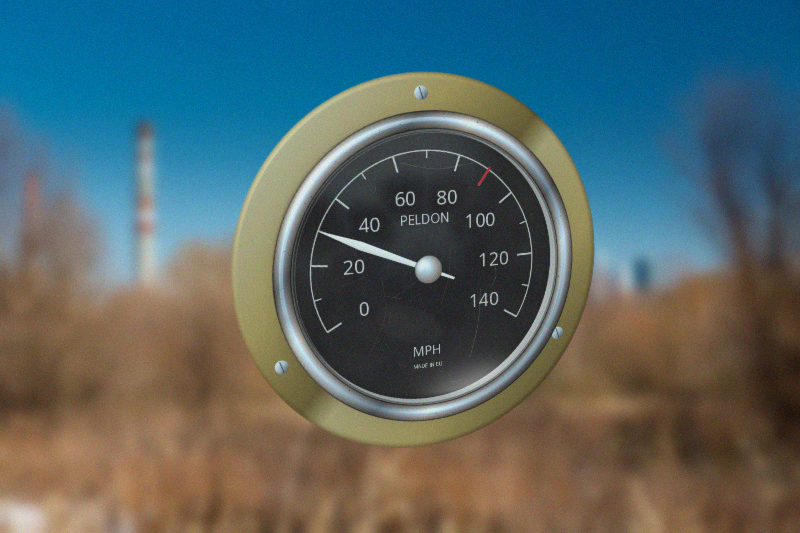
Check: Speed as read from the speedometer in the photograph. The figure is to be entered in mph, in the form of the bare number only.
30
